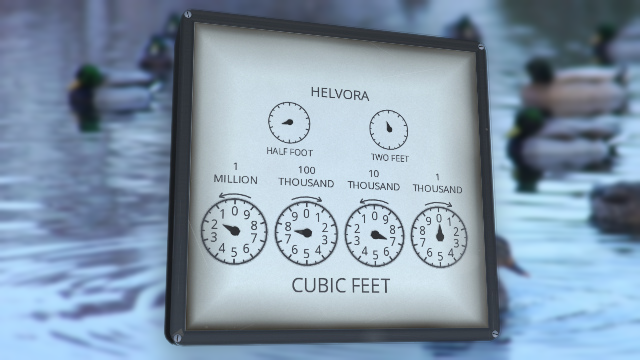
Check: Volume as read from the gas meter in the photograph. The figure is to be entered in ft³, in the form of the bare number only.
177000
